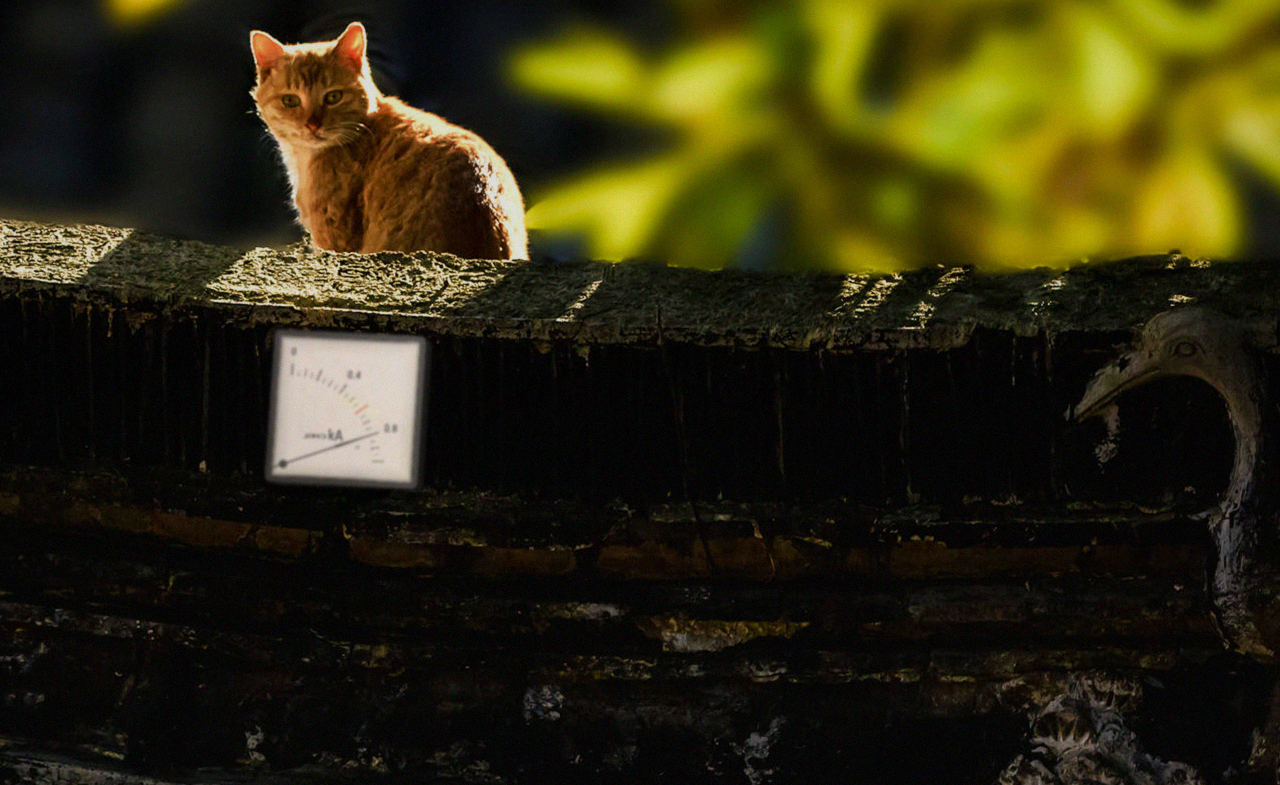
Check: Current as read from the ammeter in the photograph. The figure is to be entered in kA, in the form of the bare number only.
0.8
